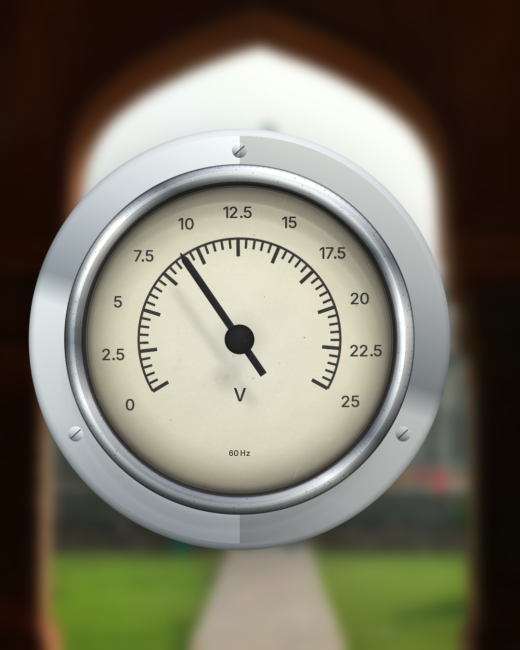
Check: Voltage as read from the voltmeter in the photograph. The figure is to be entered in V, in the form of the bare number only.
9
